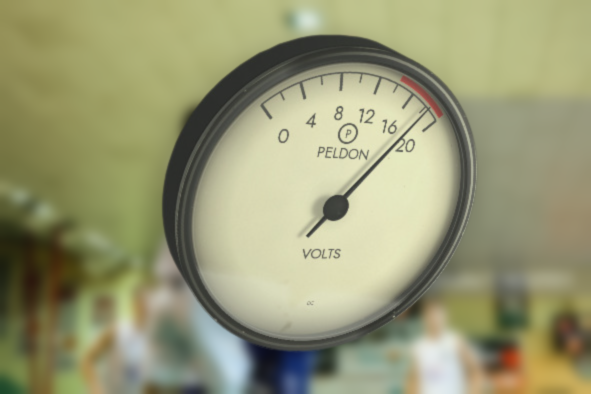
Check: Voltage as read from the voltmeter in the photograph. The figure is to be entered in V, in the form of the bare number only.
18
